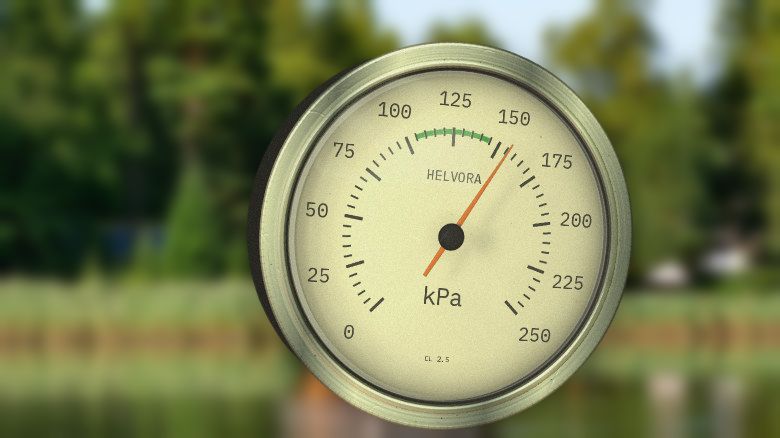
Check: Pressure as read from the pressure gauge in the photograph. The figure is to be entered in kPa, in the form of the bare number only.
155
